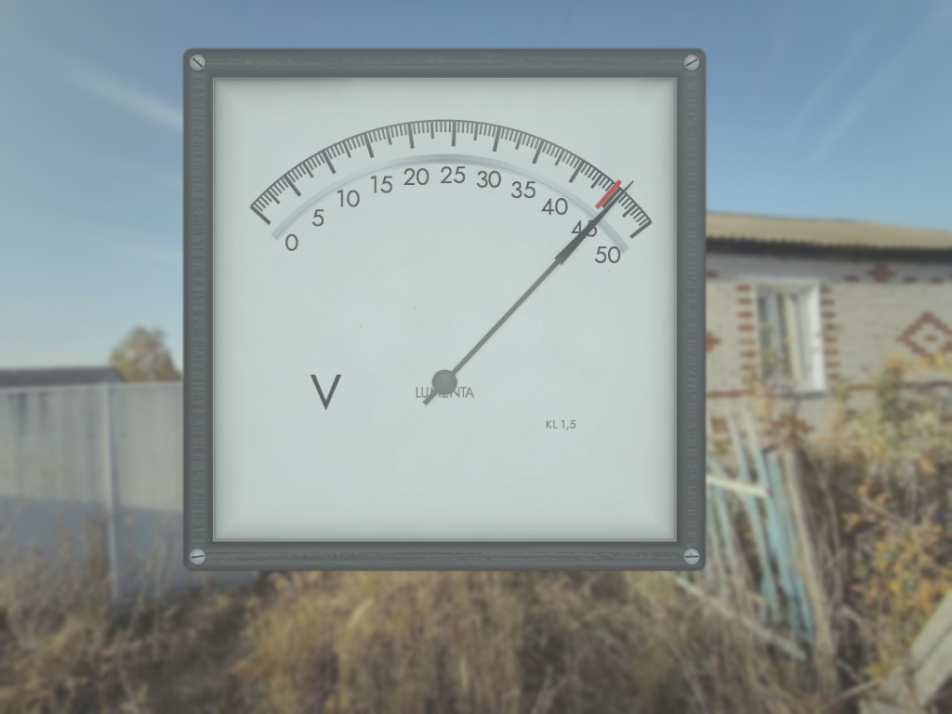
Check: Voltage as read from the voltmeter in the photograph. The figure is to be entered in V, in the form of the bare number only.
45.5
